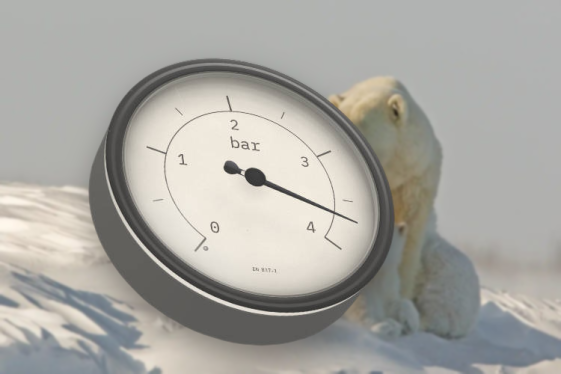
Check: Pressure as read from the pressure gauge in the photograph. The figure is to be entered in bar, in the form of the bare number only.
3.75
